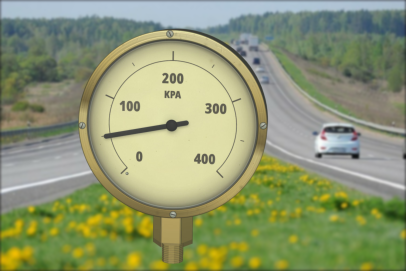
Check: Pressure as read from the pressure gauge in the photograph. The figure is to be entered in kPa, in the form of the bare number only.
50
